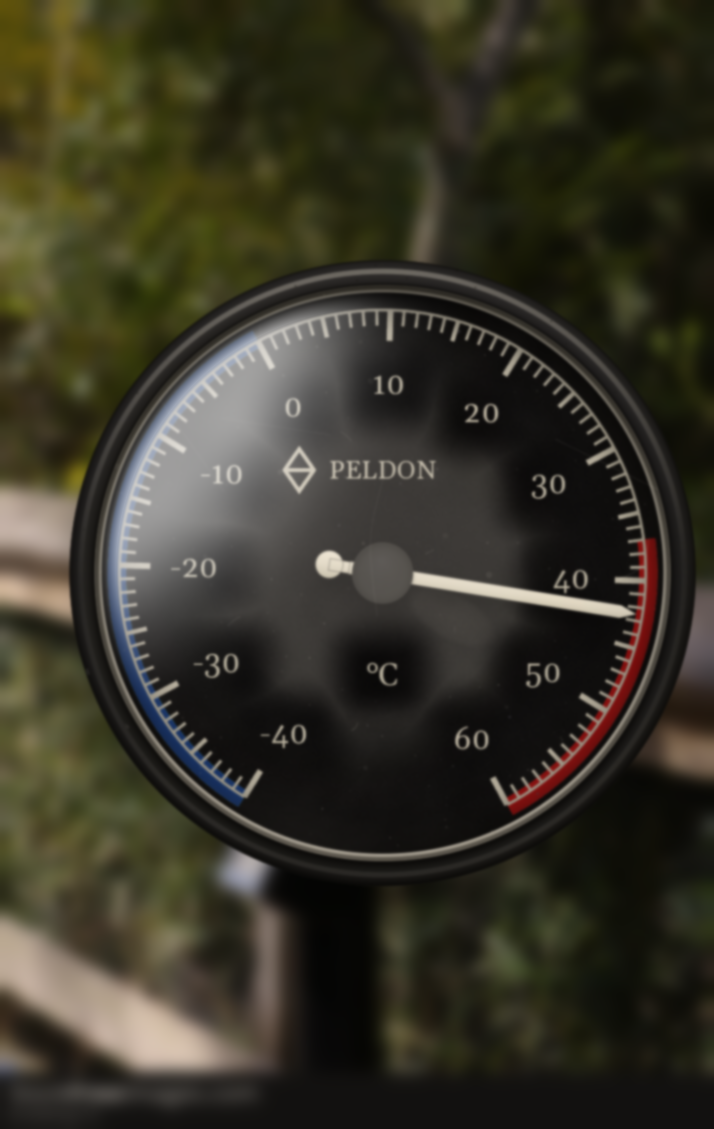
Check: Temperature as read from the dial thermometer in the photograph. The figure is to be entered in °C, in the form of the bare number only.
42.5
